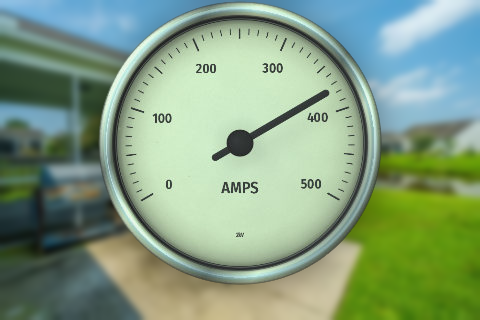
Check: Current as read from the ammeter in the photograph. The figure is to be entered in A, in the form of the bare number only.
375
